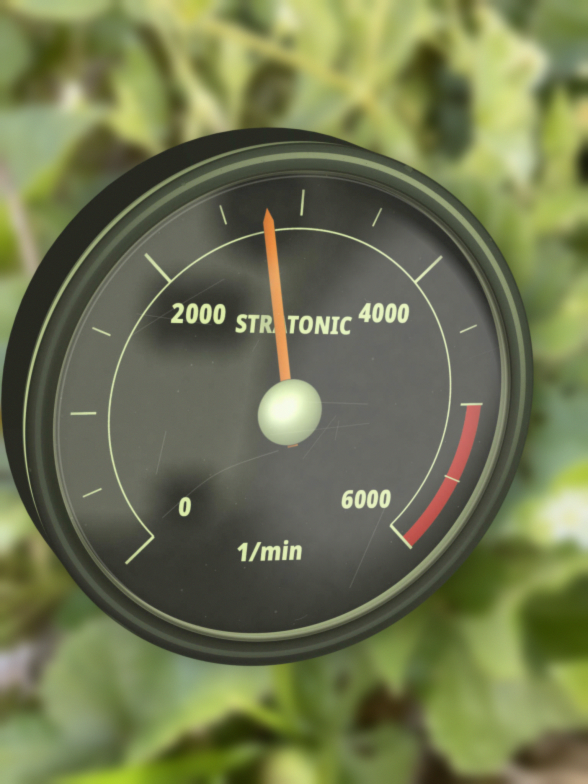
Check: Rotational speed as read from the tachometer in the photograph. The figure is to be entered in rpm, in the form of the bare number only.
2750
